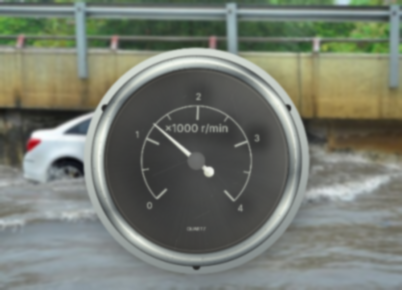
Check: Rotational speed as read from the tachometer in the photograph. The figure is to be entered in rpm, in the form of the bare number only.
1250
